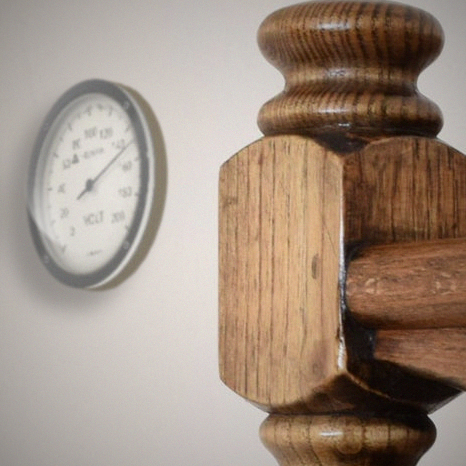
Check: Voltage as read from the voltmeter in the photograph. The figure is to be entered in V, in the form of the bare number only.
150
